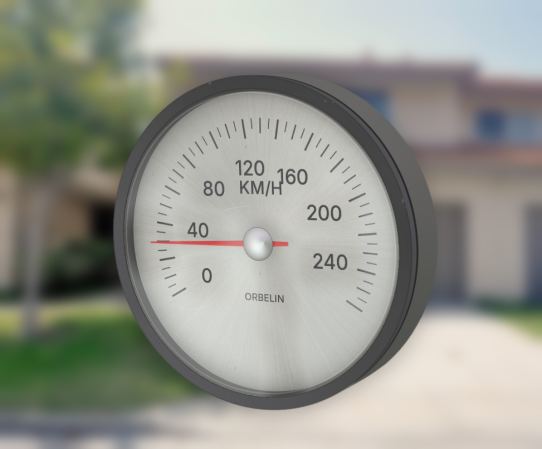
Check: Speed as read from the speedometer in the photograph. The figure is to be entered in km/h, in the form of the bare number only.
30
